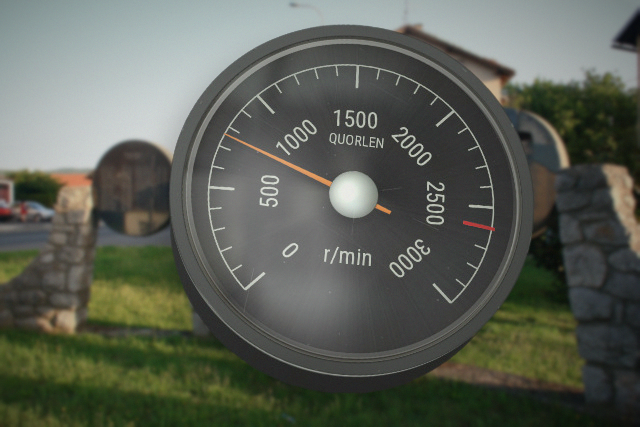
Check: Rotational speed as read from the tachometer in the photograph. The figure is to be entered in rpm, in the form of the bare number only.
750
